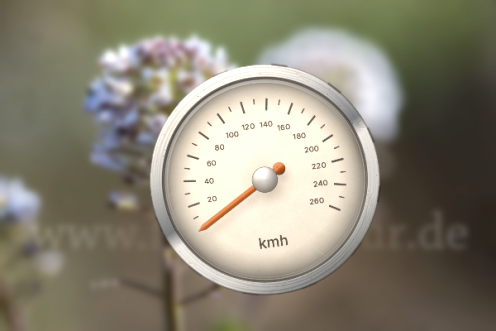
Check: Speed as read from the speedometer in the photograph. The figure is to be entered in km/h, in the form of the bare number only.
0
